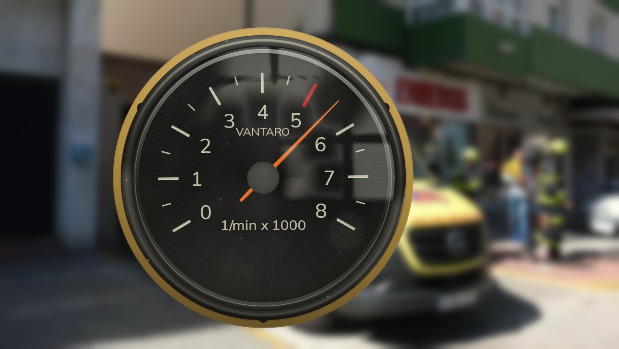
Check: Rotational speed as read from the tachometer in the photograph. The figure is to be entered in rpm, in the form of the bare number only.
5500
